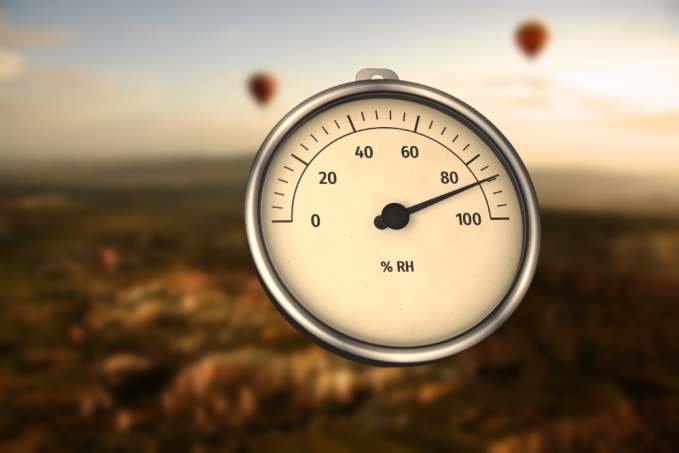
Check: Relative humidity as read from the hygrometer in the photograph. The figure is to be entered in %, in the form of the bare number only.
88
